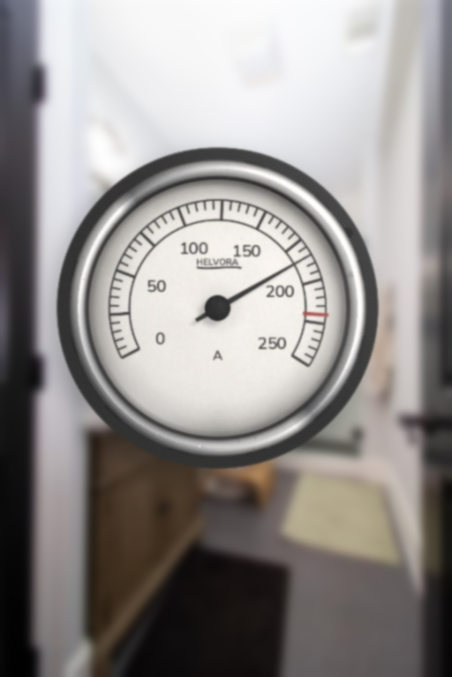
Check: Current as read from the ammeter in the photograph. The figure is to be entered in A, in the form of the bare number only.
185
